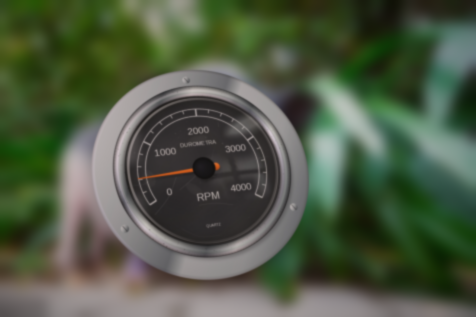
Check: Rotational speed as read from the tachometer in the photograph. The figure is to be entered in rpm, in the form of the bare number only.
400
